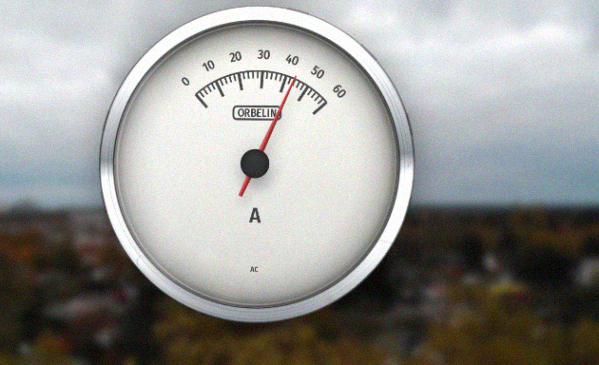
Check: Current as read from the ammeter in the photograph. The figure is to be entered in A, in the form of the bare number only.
44
